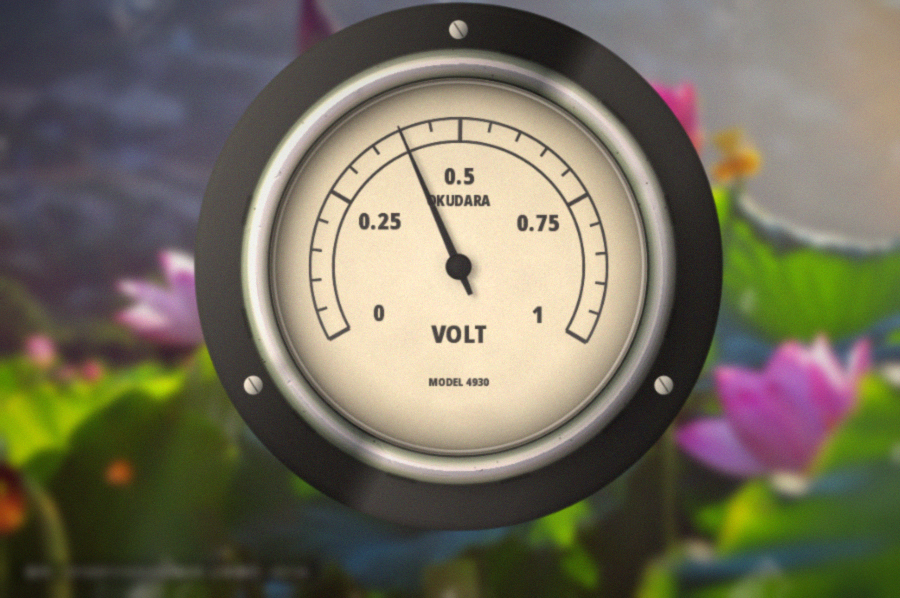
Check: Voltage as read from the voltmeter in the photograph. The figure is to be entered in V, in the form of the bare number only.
0.4
